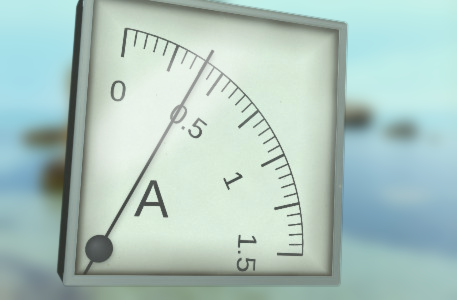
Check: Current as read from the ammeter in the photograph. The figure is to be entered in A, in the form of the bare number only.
0.4
